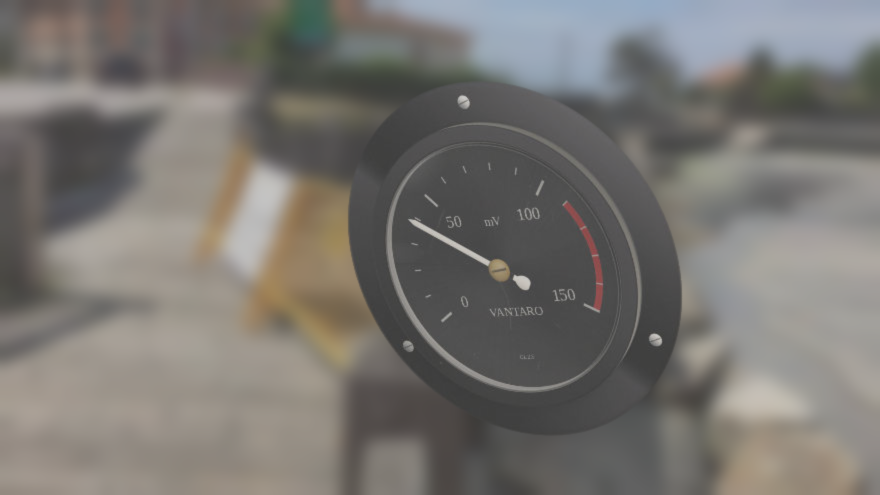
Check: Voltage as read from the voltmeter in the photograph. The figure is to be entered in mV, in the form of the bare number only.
40
